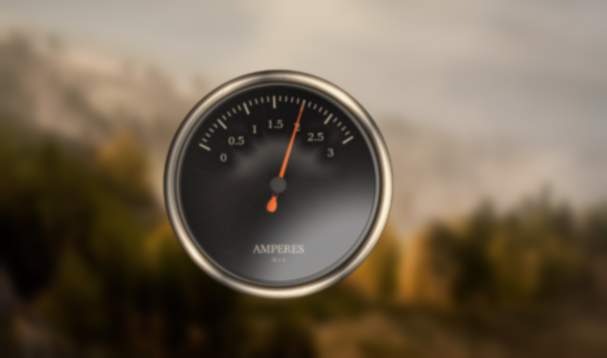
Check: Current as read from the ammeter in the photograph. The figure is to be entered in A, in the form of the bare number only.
2
